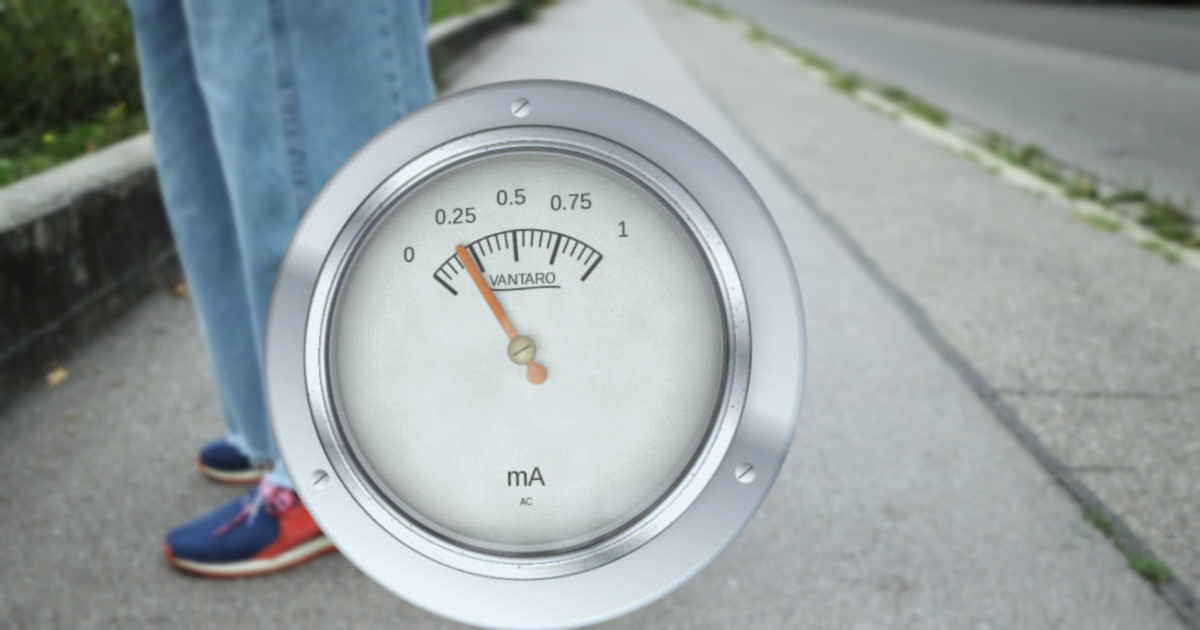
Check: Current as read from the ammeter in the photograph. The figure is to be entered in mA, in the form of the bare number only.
0.2
